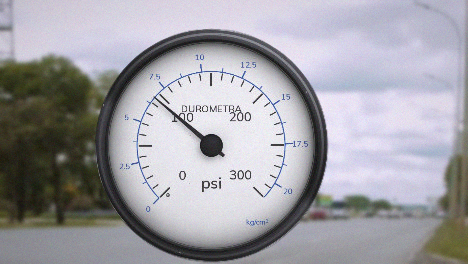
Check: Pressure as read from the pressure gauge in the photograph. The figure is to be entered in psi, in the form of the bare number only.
95
